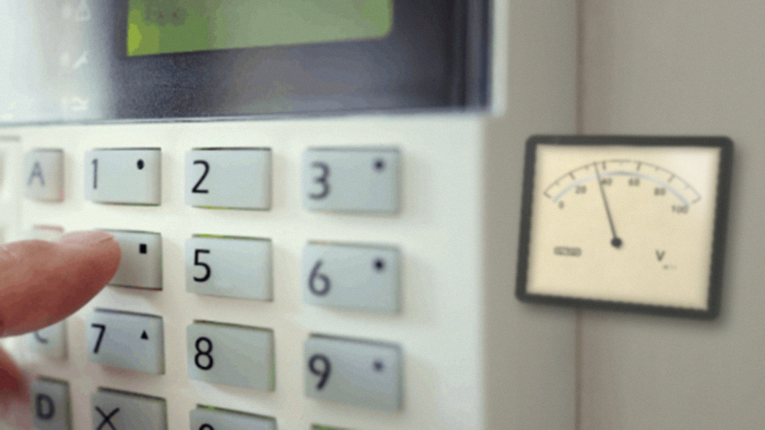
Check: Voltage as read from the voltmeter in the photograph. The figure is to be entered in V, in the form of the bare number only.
35
